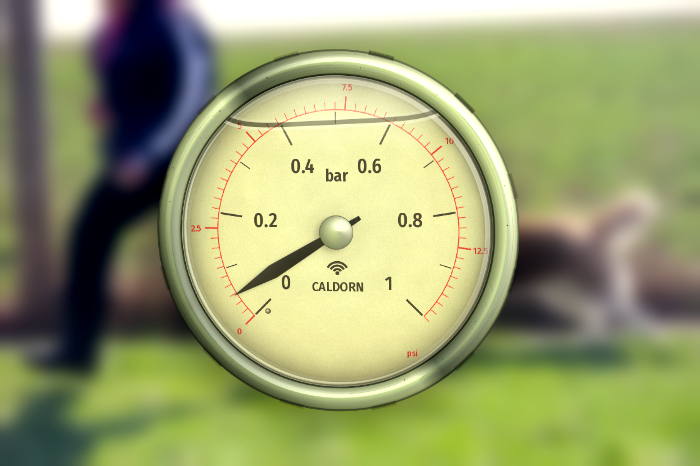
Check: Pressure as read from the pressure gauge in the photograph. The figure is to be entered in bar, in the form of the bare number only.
0.05
